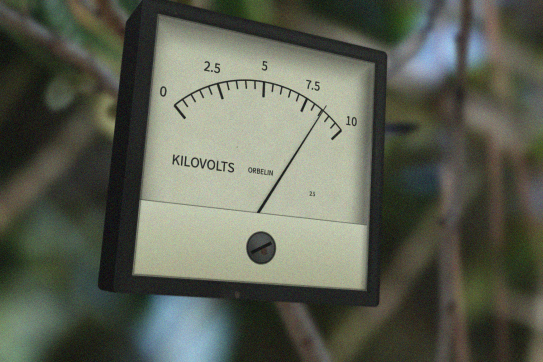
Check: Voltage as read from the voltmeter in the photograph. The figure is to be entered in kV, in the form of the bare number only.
8.5
